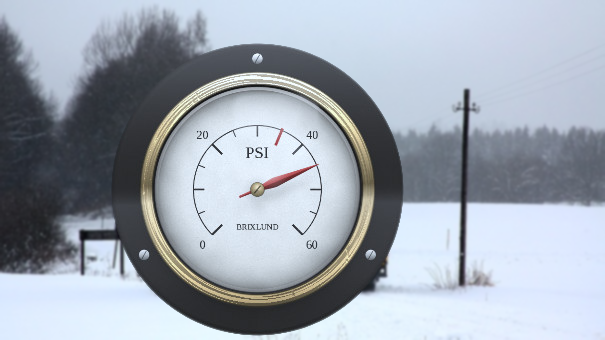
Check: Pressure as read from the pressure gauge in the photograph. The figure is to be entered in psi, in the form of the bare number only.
45
